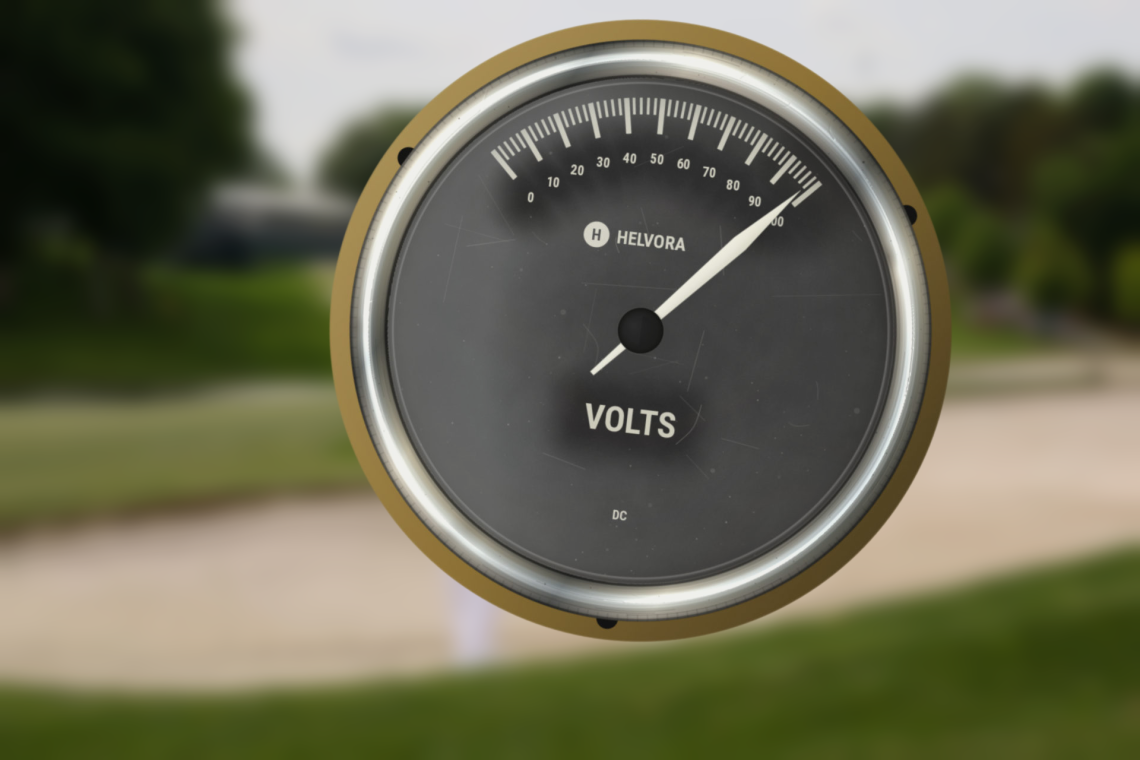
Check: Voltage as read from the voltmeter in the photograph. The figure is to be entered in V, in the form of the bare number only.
98
